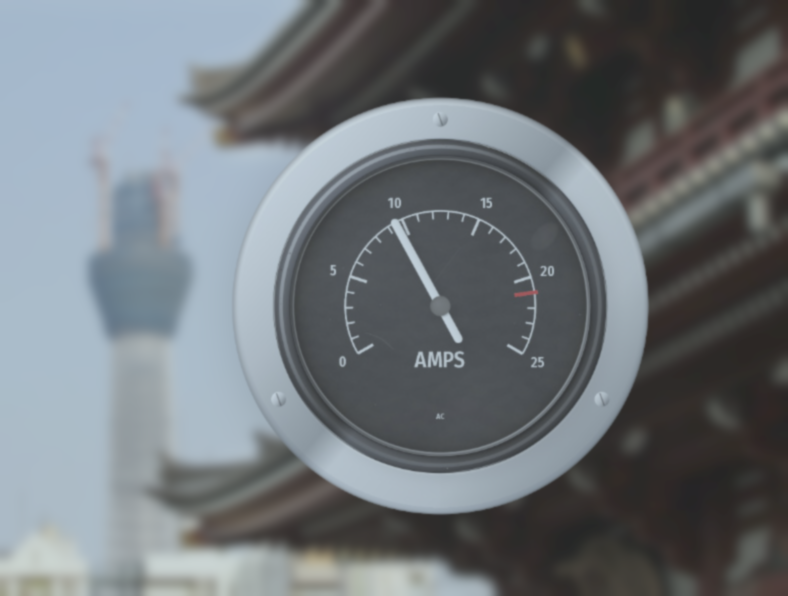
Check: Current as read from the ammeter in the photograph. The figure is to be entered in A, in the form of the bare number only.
9.5
